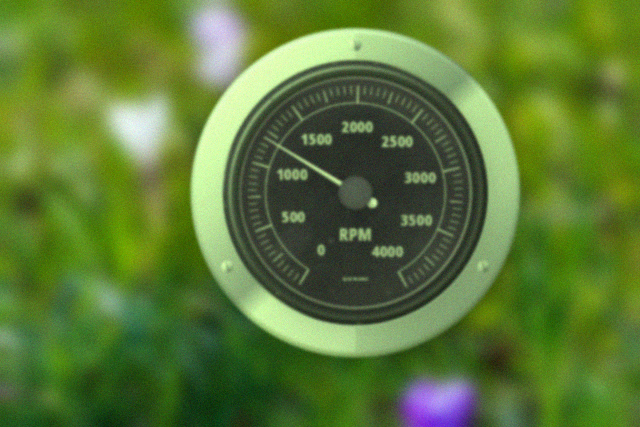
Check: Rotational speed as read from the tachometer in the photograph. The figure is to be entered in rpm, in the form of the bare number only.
1200
